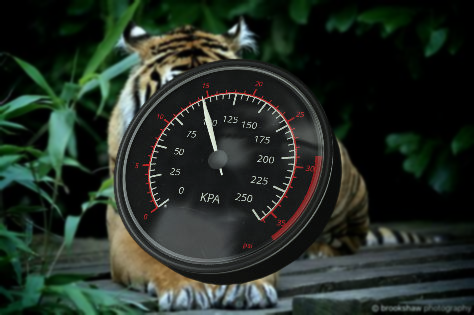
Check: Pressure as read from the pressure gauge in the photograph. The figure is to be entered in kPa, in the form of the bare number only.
100
